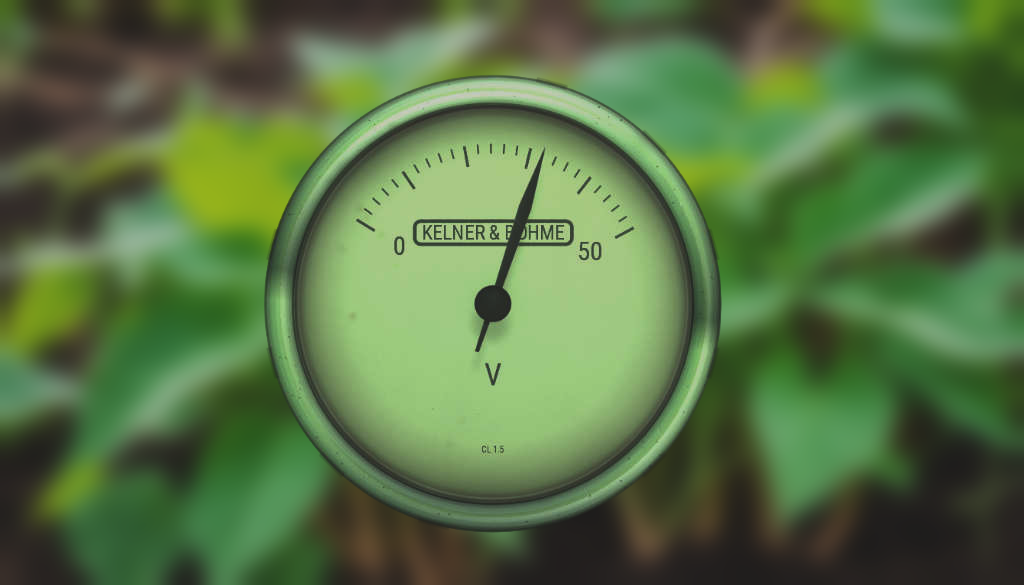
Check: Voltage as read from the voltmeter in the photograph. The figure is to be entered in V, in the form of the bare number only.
32
